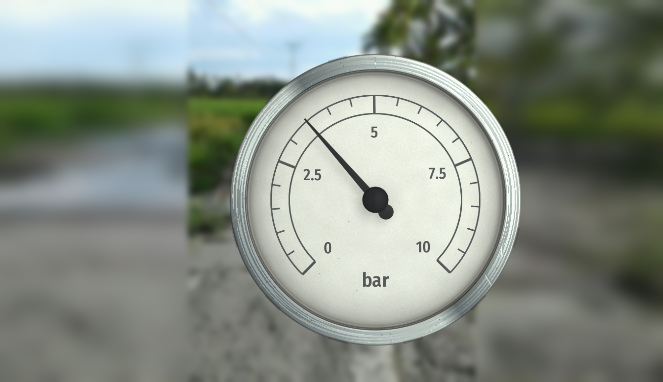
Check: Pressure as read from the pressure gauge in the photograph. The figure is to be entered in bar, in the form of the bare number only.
3.5
